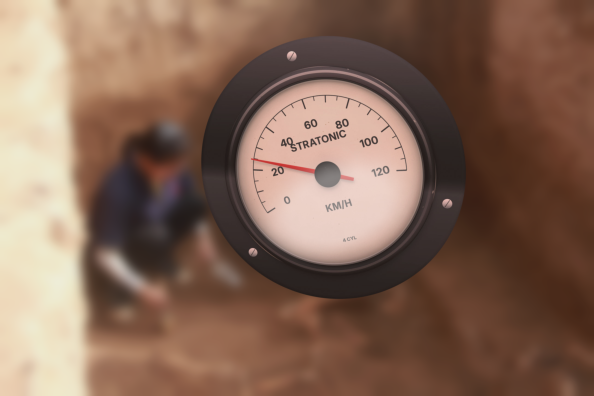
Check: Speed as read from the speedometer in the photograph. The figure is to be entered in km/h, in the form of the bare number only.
25
